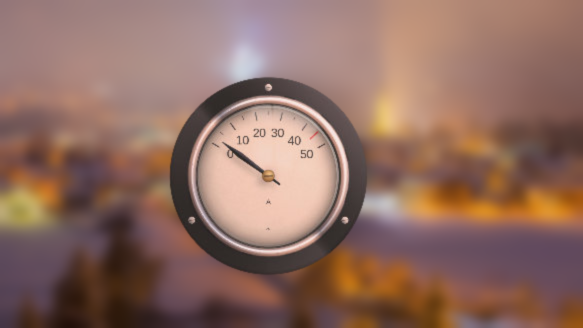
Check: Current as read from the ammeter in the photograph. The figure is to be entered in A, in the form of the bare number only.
2.5
